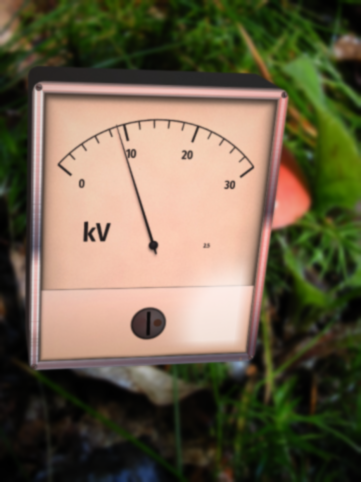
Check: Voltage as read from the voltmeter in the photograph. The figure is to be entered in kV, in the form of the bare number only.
9
